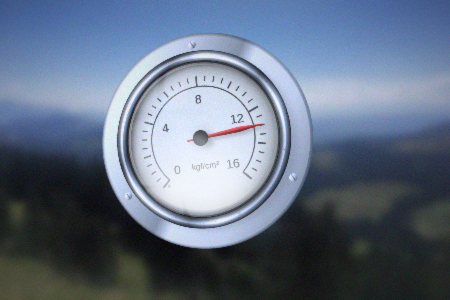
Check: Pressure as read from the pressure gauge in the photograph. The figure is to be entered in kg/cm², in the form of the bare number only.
13
